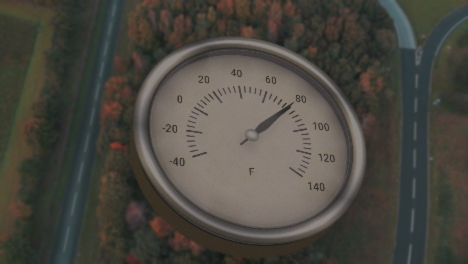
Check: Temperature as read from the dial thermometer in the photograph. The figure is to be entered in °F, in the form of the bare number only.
80
